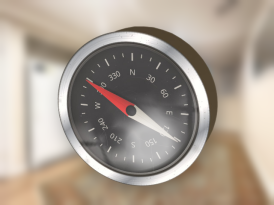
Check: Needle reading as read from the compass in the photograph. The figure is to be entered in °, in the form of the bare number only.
300
